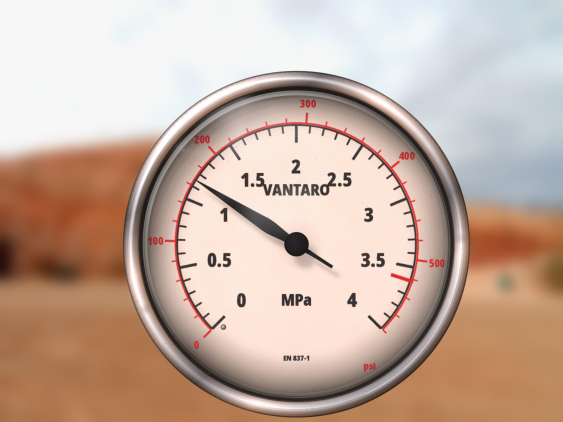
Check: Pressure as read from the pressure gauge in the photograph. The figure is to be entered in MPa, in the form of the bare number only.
1.15
